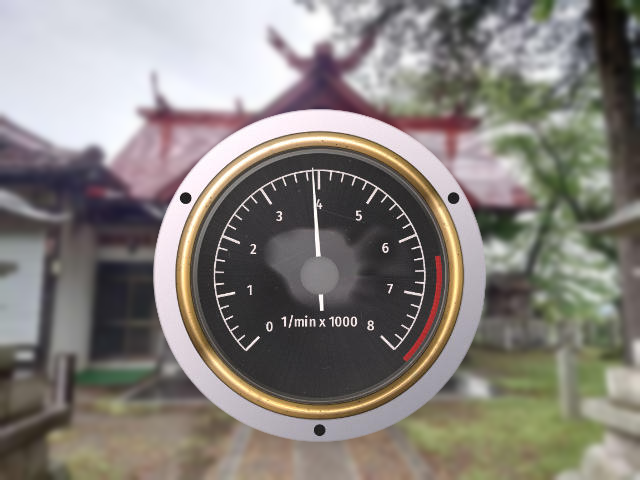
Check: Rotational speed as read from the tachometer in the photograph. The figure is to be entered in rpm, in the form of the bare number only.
3900
